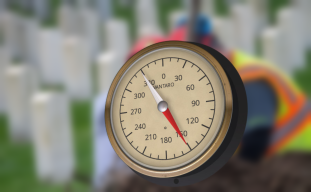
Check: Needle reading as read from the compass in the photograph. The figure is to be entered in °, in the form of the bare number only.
150
